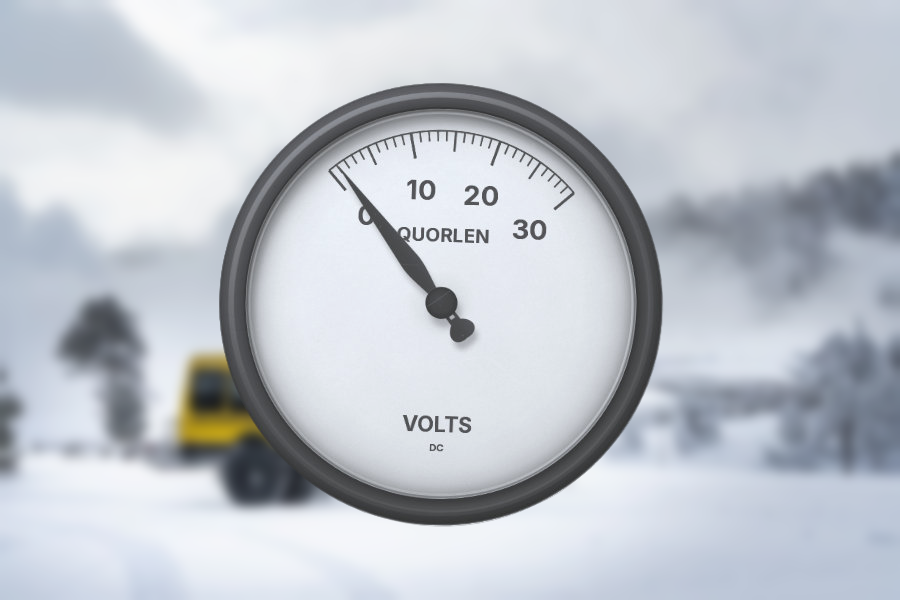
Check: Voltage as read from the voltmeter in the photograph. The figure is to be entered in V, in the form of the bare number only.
1
